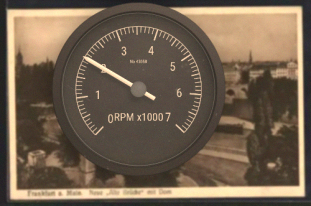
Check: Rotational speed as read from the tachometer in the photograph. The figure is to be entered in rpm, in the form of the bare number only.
2000
